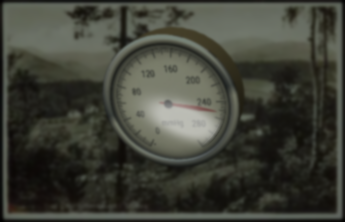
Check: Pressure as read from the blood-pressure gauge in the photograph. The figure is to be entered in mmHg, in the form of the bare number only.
250
